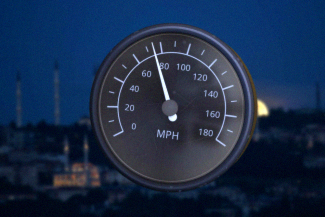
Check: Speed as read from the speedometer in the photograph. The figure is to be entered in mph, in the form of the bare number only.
75
